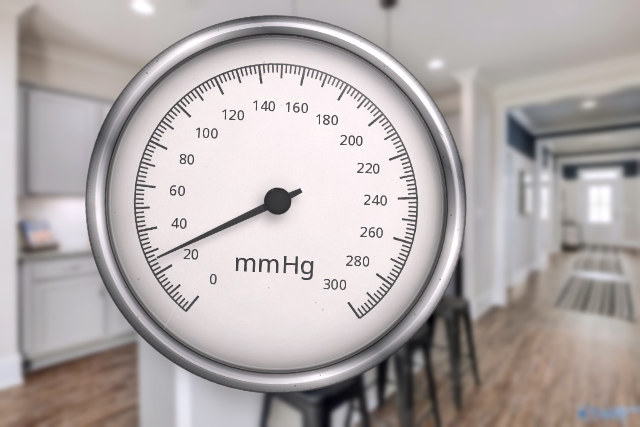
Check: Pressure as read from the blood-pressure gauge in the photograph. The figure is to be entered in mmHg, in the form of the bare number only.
26
